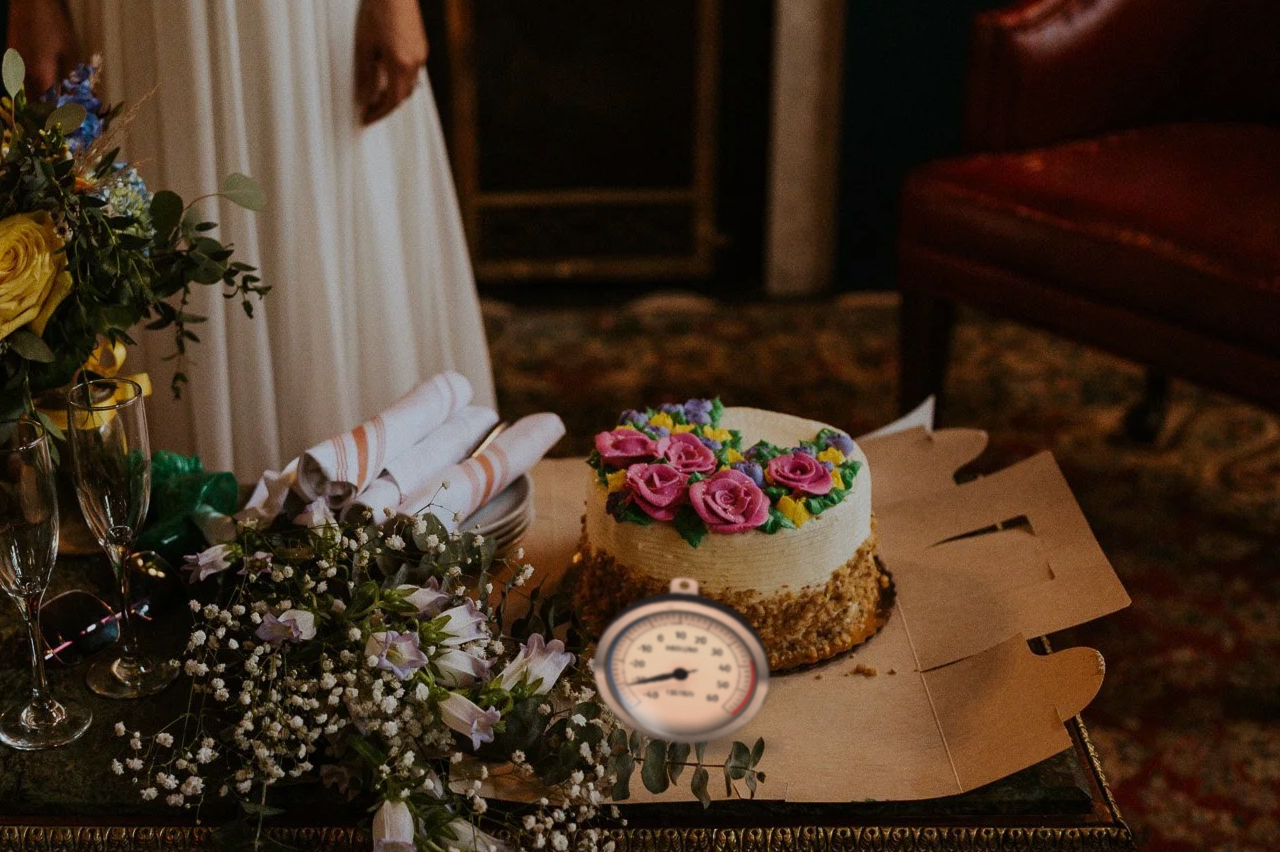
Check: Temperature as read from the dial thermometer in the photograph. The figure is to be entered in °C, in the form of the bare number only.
-30
